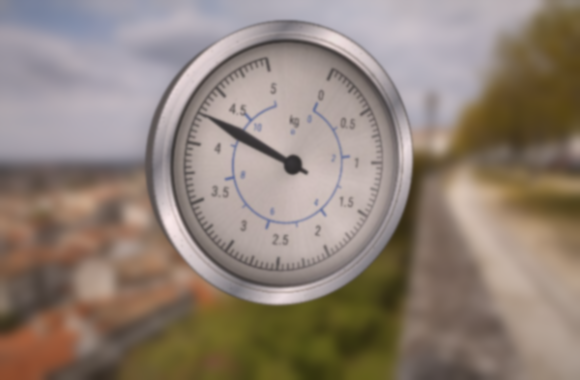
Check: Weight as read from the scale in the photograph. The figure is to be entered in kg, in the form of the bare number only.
4.25
